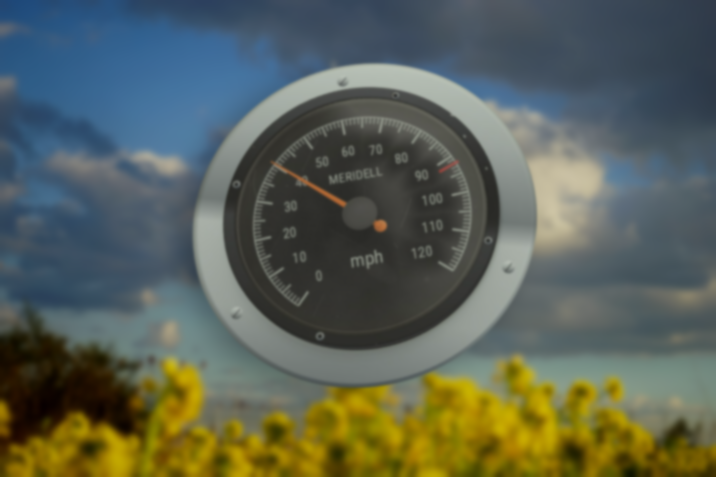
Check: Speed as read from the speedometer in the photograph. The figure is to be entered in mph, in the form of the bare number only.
40
